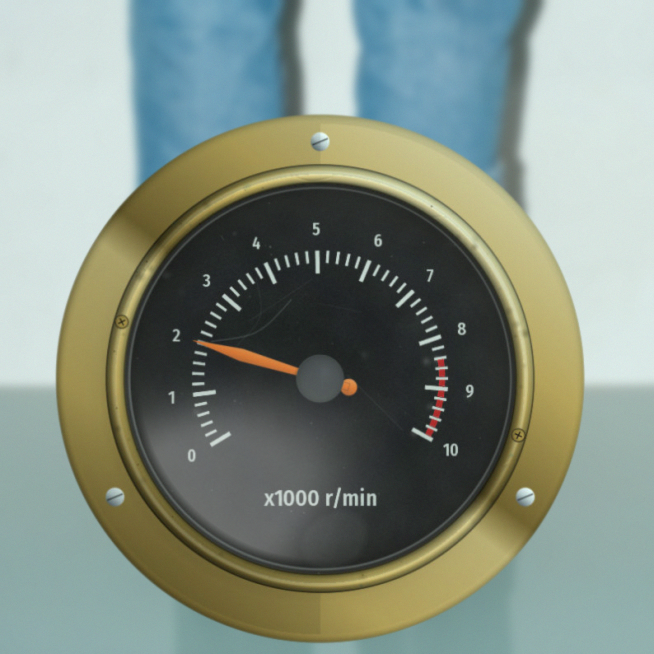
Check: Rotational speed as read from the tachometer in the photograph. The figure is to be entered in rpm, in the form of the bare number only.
2000
